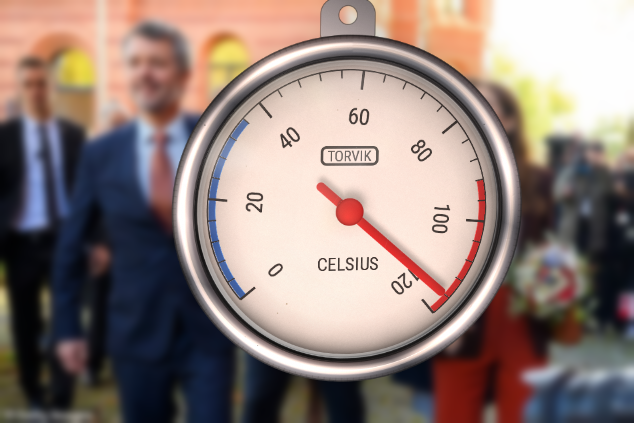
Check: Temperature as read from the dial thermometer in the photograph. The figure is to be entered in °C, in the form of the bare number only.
116
